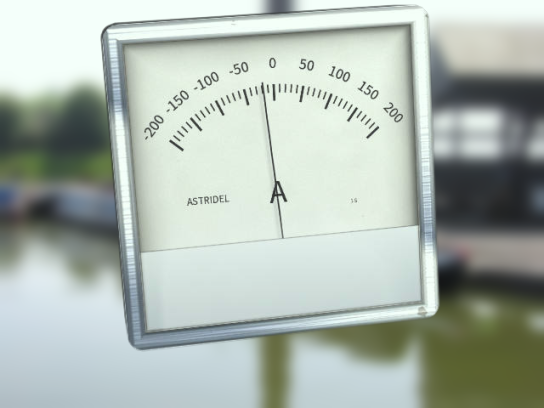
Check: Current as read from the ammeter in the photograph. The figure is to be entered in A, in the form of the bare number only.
-20
